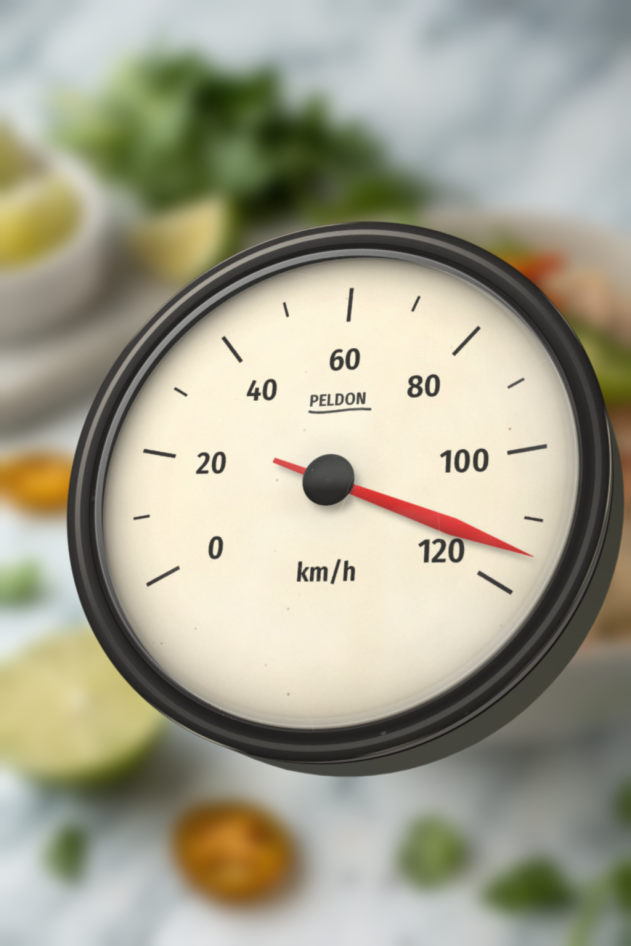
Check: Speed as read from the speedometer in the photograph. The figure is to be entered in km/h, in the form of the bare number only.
115
